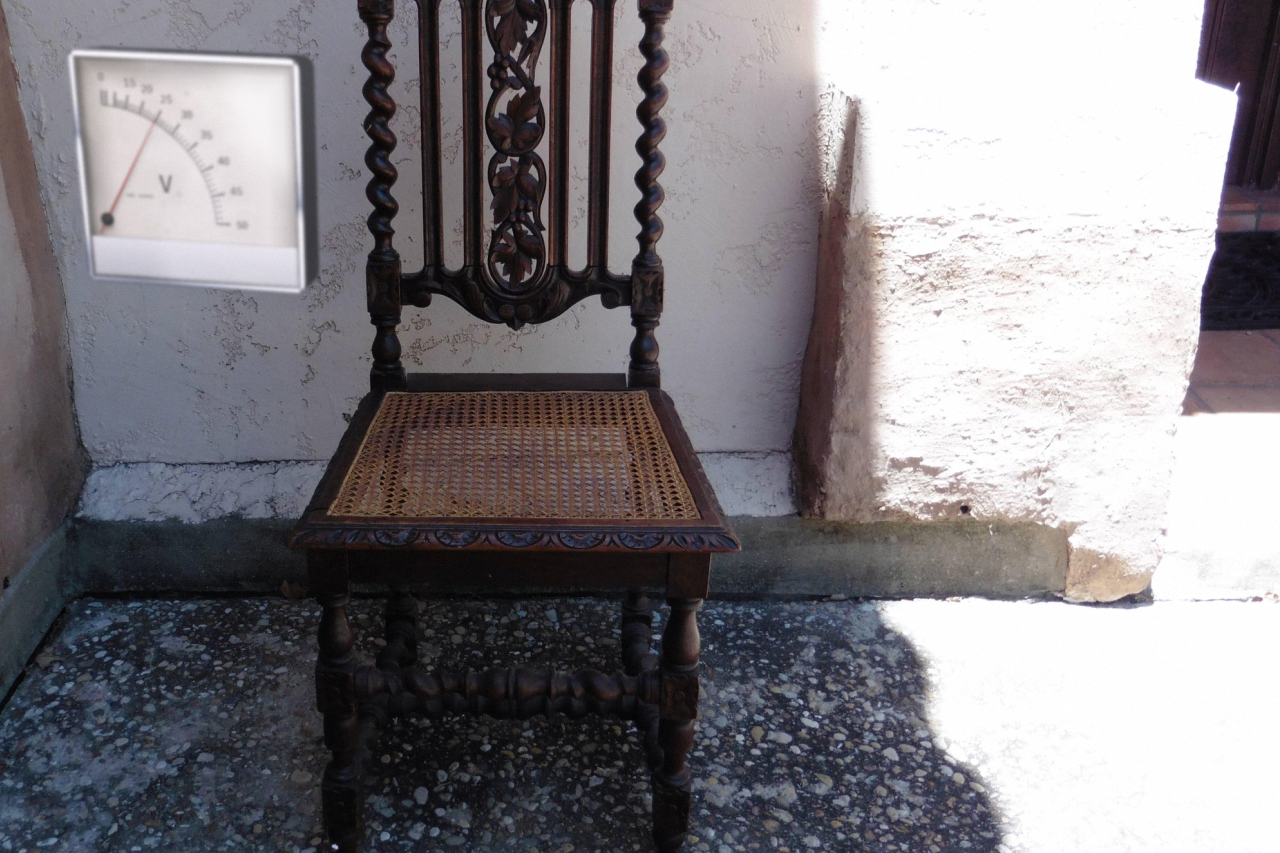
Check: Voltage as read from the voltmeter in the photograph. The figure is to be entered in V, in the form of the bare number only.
25
